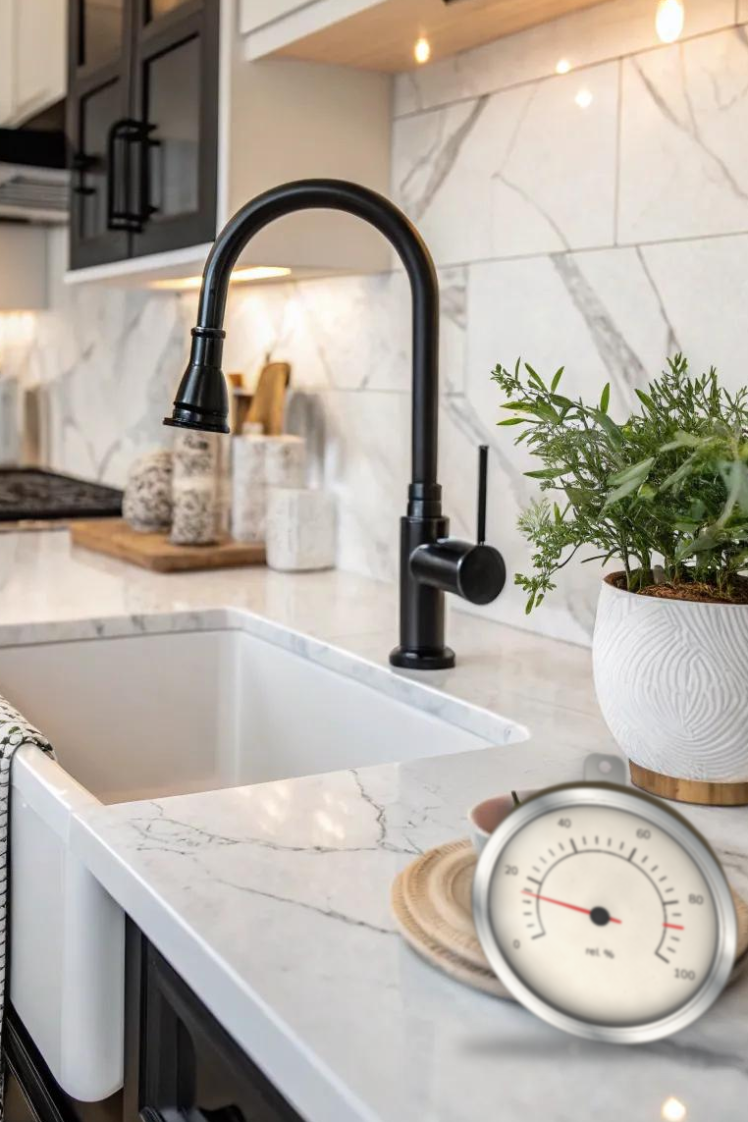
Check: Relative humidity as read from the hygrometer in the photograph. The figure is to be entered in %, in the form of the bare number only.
16
